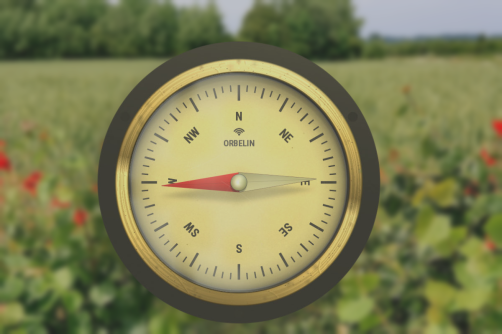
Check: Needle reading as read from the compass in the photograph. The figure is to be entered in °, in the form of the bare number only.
267.5
